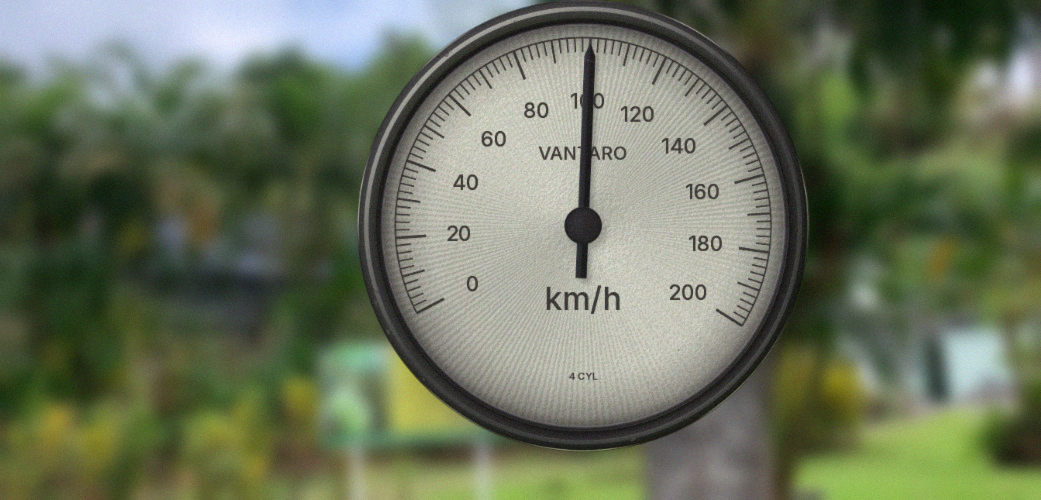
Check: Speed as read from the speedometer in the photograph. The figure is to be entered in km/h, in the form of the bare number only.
100
